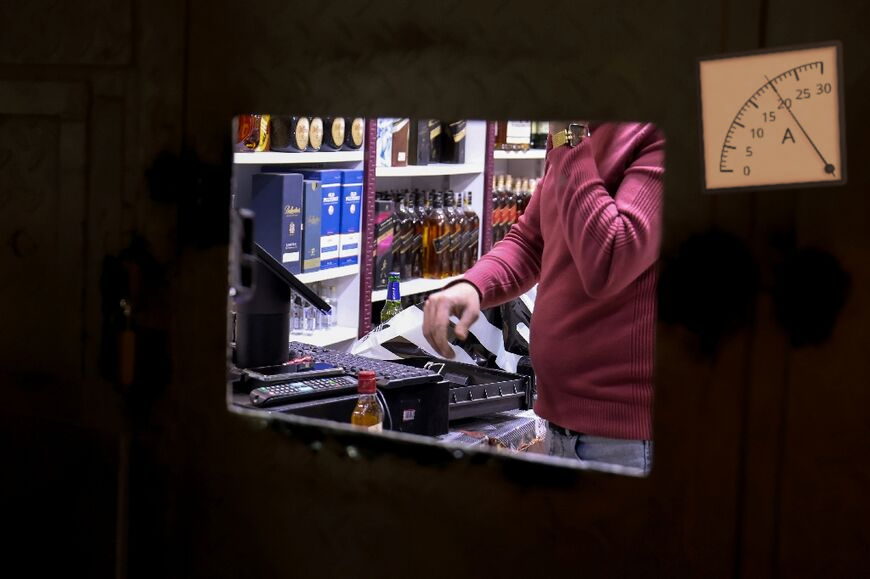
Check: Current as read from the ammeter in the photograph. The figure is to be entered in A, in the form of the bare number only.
20
